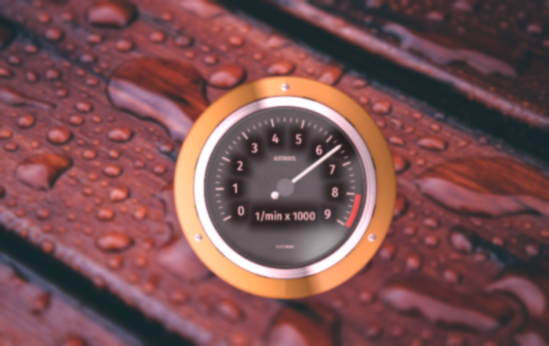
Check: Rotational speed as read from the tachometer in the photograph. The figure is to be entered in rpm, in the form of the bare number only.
6400
